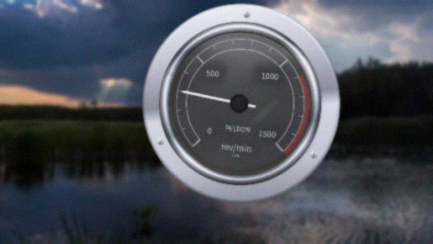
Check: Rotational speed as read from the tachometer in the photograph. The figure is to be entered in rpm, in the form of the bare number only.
300
